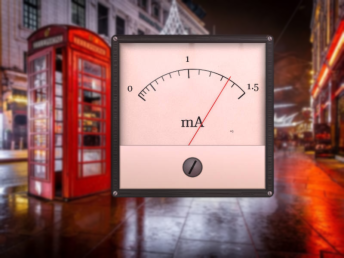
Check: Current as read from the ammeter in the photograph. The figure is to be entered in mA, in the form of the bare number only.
1.35
